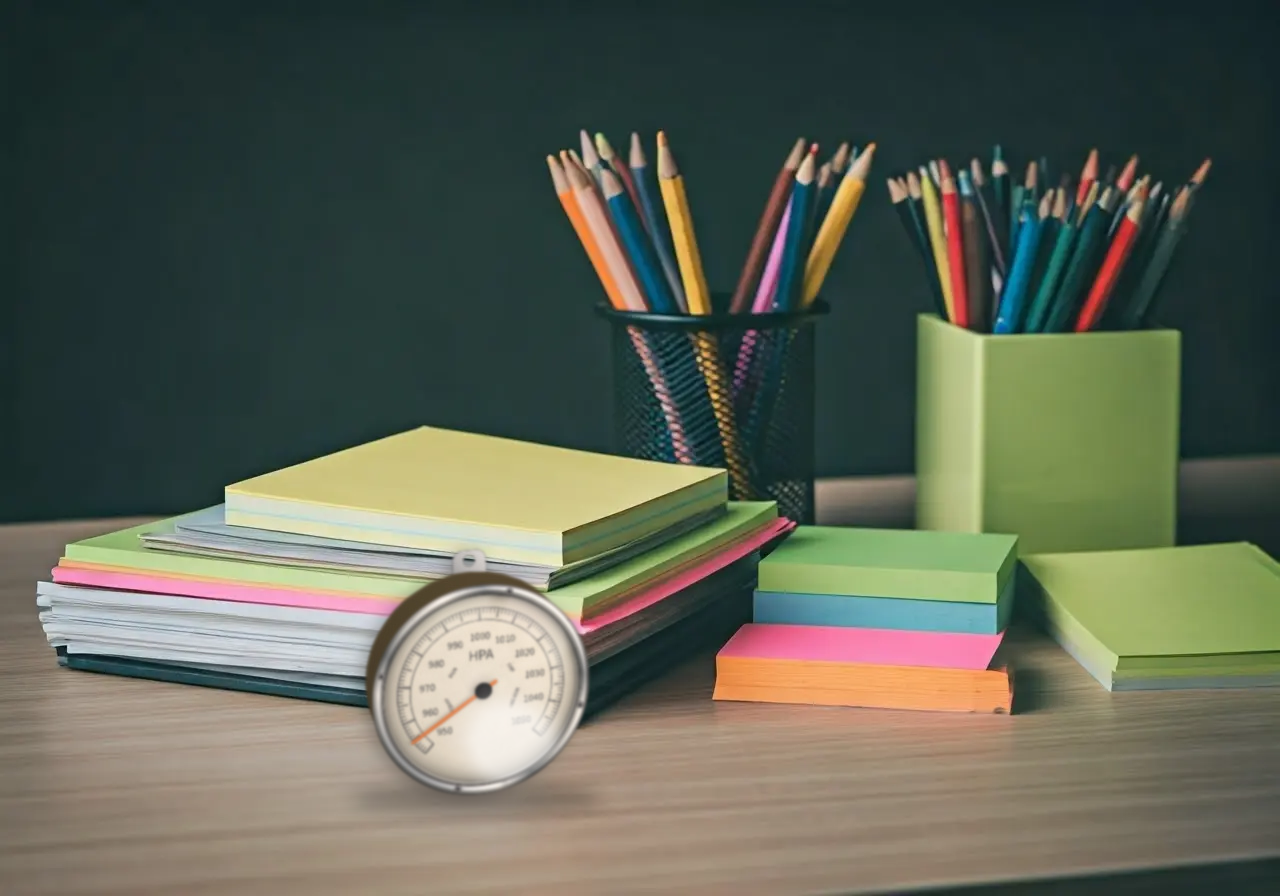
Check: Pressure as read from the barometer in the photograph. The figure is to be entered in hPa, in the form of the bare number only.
955
